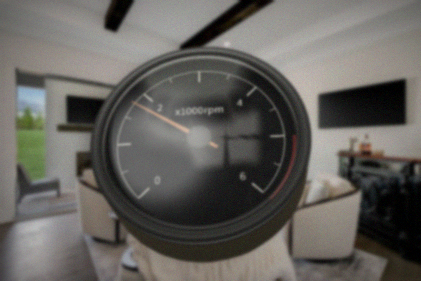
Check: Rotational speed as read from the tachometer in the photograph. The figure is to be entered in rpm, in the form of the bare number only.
1750
